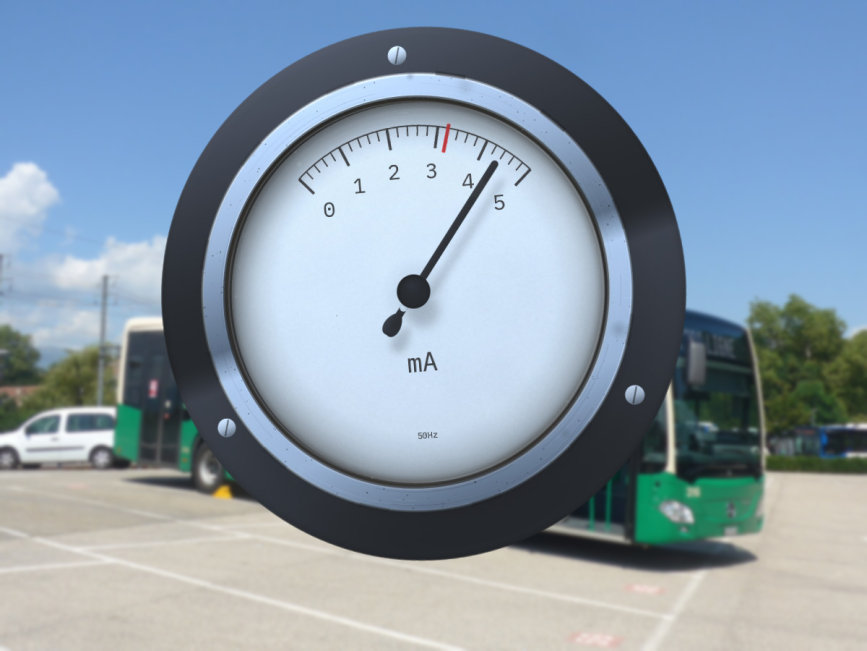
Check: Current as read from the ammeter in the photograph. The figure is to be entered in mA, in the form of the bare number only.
4.4
